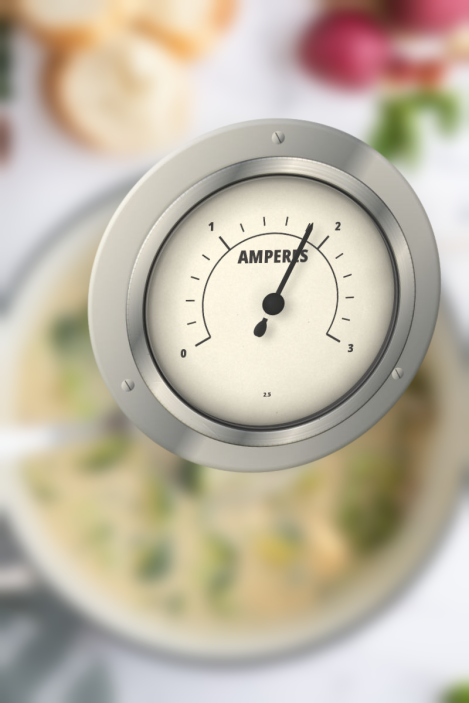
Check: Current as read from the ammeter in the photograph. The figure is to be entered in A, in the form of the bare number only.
1.8
